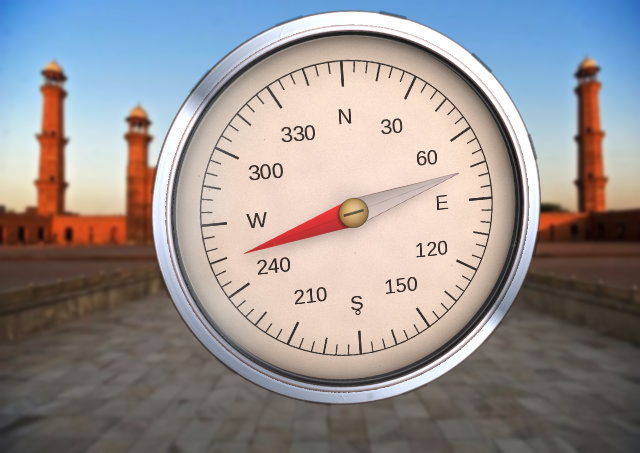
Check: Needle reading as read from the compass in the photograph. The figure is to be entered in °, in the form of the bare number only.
255
